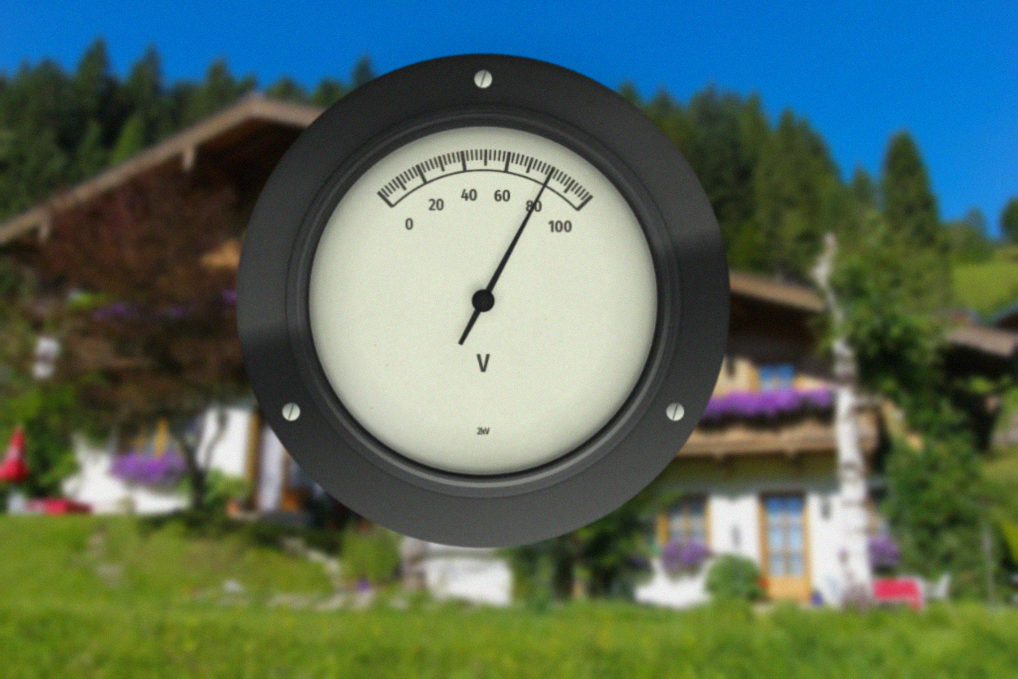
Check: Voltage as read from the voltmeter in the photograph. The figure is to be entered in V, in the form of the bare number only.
80
